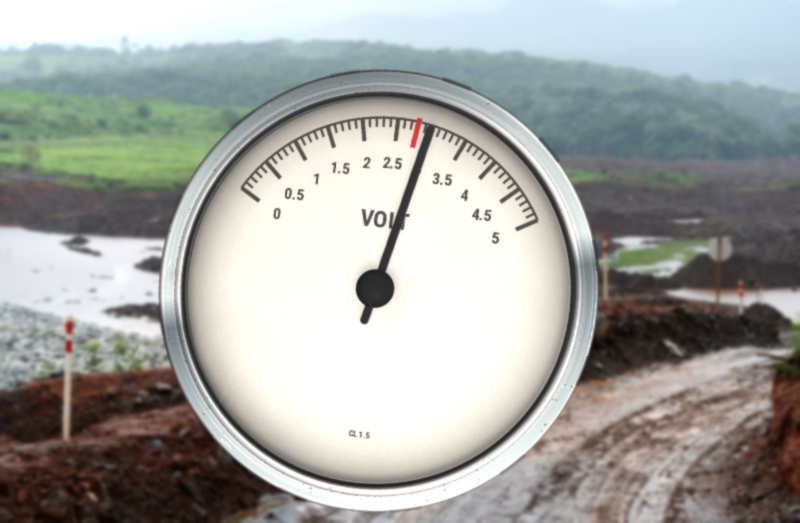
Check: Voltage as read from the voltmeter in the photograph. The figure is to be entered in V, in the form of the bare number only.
3
